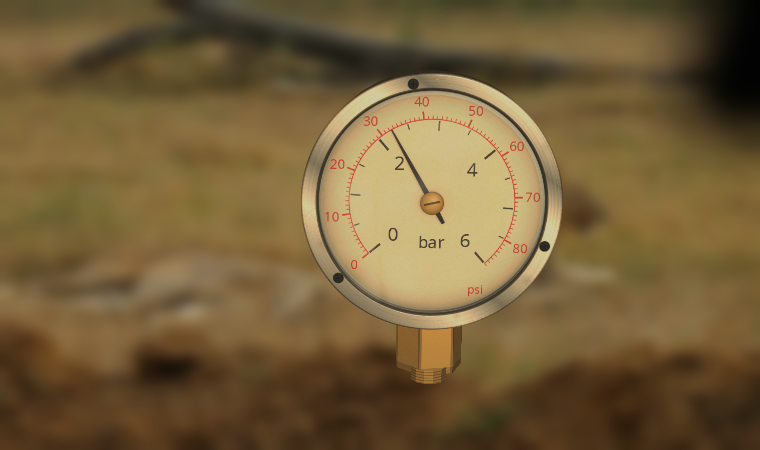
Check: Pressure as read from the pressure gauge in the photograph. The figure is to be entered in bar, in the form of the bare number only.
2.25
